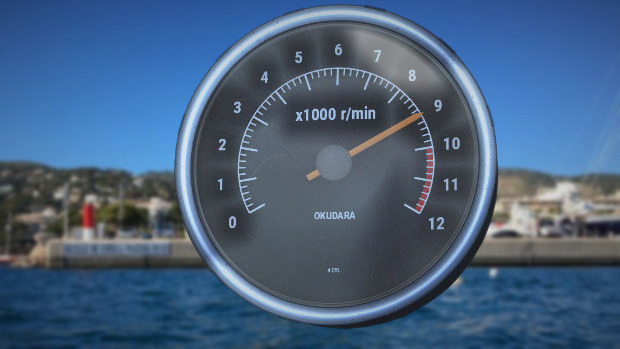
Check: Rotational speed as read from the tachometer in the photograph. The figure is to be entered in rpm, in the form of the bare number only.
9000
